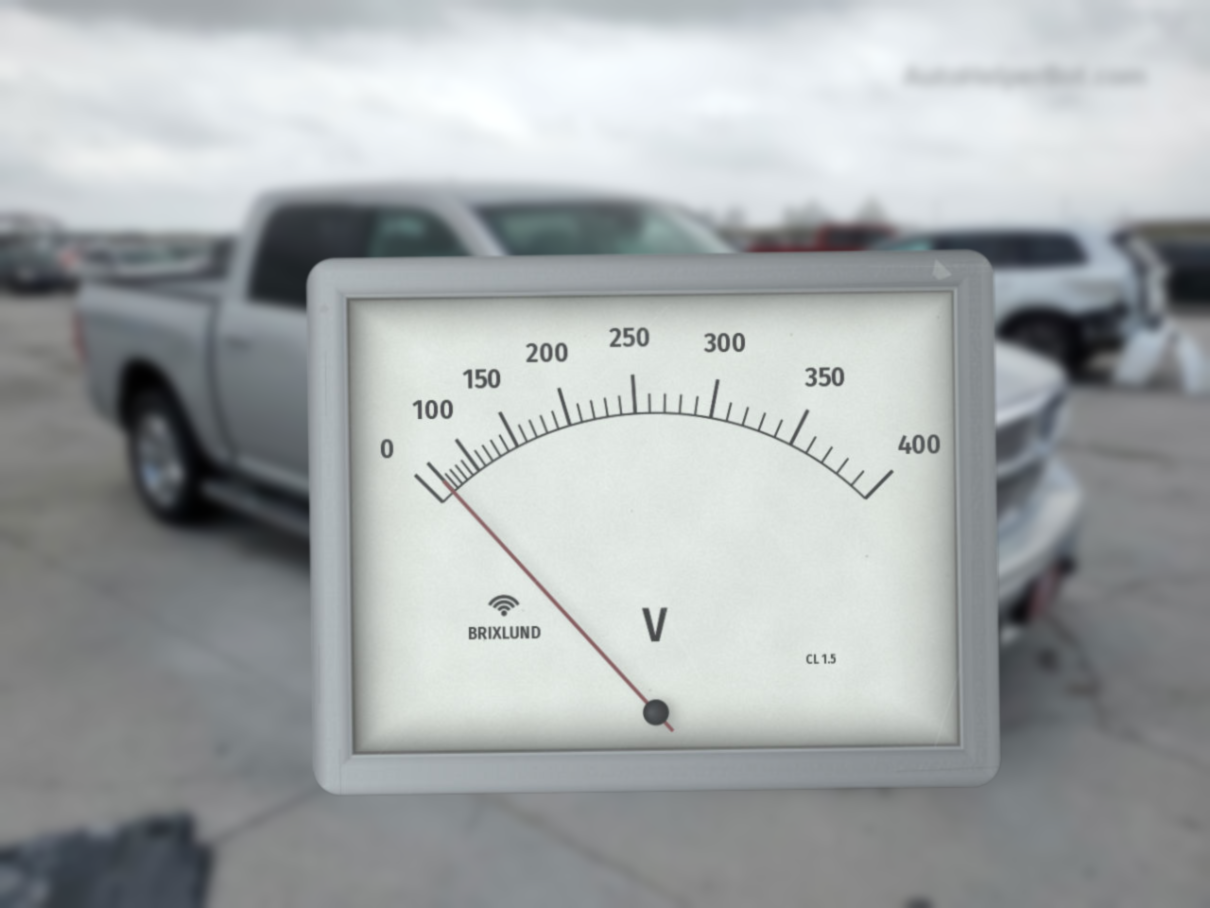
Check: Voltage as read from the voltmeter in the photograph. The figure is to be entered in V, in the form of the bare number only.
50
